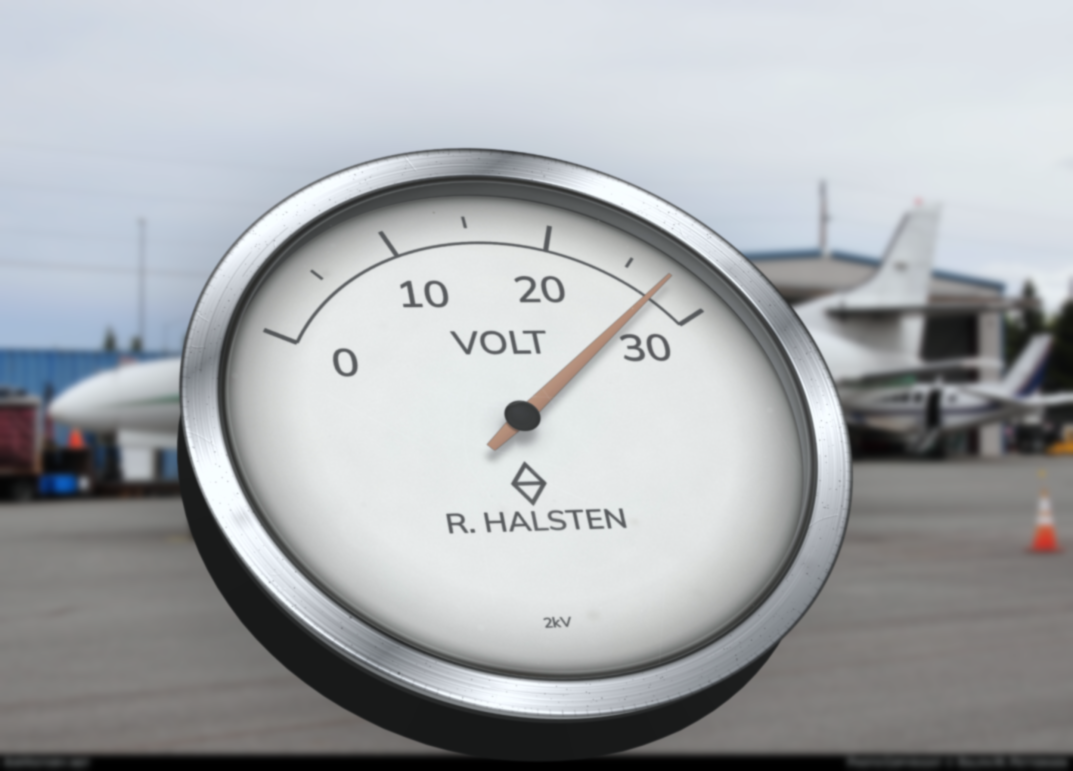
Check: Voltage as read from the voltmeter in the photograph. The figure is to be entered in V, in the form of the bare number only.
27.5
